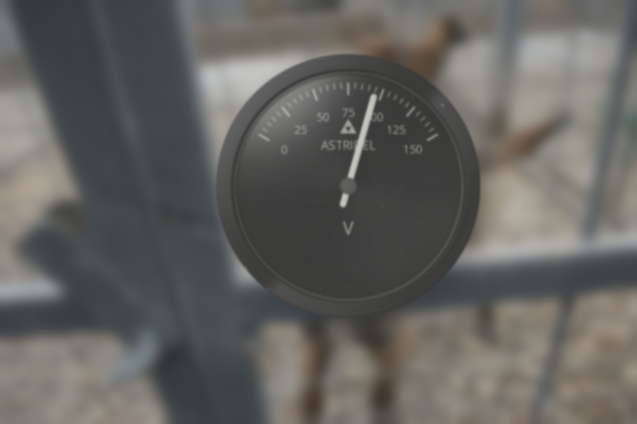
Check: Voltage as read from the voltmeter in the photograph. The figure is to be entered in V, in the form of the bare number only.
95
